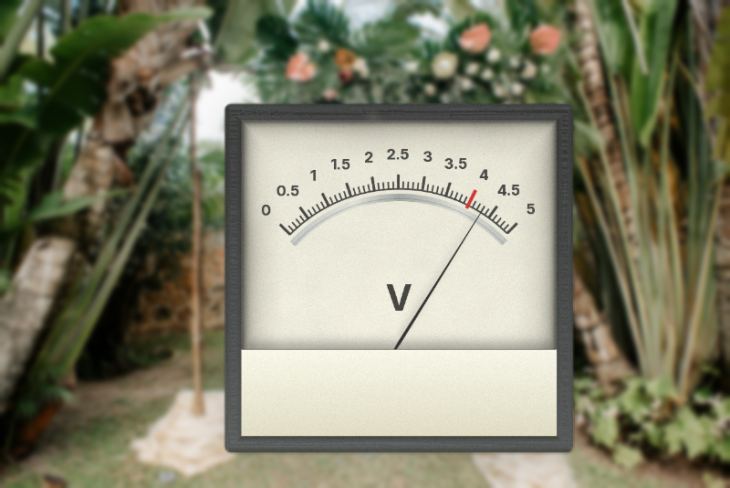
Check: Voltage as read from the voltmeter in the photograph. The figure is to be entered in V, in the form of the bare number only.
4.3
